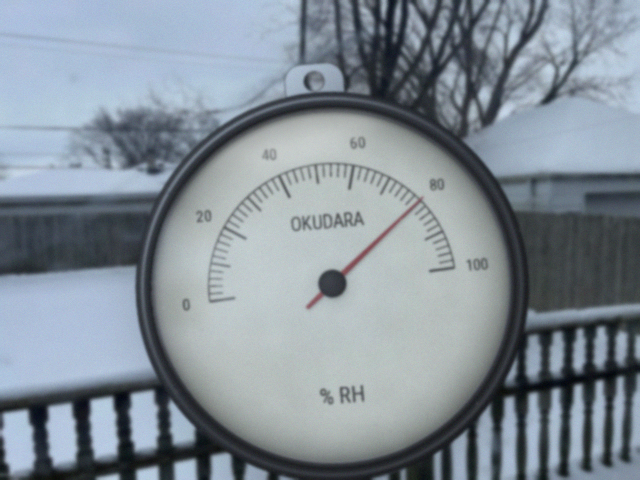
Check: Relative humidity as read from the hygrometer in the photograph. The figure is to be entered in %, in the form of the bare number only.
80
